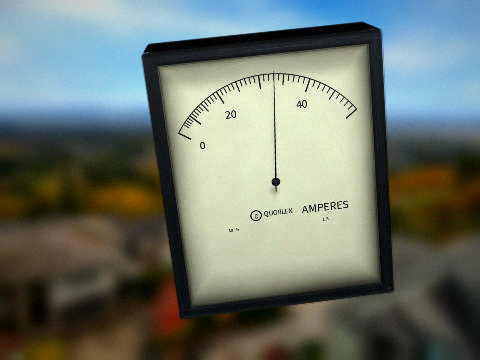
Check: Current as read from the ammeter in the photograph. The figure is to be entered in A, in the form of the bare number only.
33
